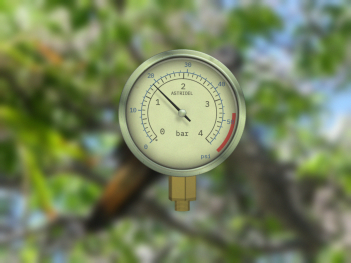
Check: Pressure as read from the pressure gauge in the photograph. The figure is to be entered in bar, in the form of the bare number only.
1.3
